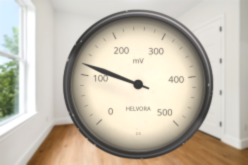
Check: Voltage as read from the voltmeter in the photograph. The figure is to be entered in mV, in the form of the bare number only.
120
